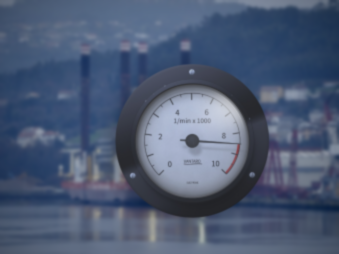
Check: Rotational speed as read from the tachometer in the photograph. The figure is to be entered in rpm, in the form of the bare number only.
8500
